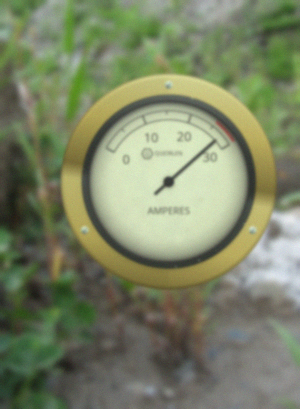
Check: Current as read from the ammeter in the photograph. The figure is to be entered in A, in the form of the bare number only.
27.5
